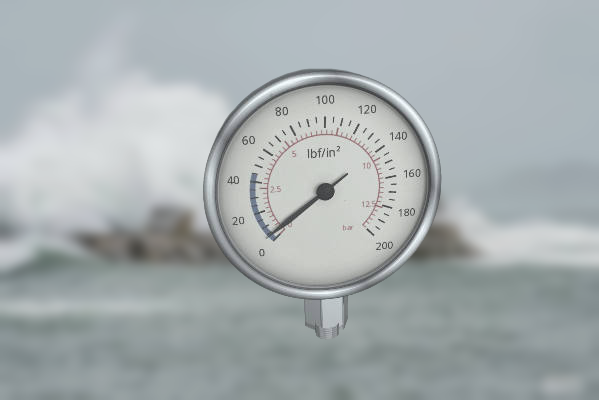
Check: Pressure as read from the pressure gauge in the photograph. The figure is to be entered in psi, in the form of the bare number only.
5
